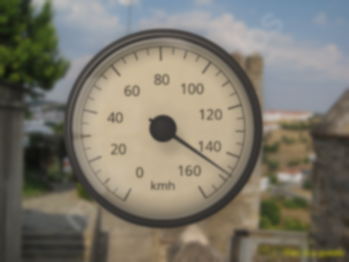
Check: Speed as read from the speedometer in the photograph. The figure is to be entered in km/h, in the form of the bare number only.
147.5
